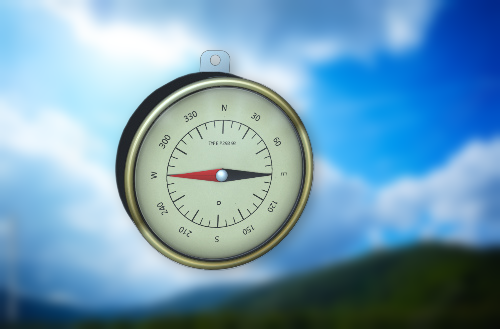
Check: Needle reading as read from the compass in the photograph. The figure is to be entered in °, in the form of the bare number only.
270
